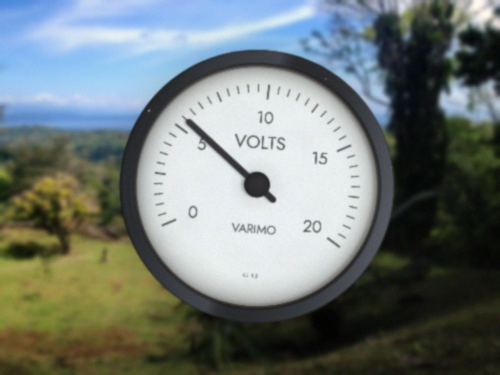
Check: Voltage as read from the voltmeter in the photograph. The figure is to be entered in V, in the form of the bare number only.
5.5
